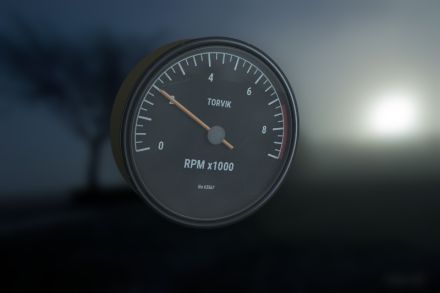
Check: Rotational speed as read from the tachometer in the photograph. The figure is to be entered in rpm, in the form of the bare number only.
2000
